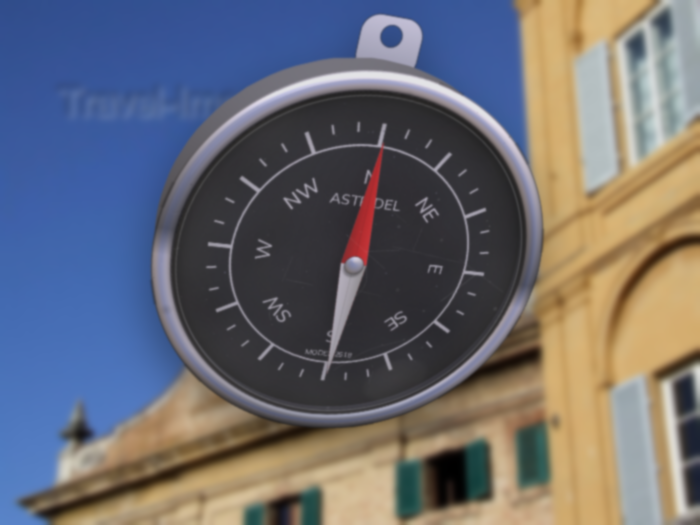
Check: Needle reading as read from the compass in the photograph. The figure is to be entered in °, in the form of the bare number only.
0
